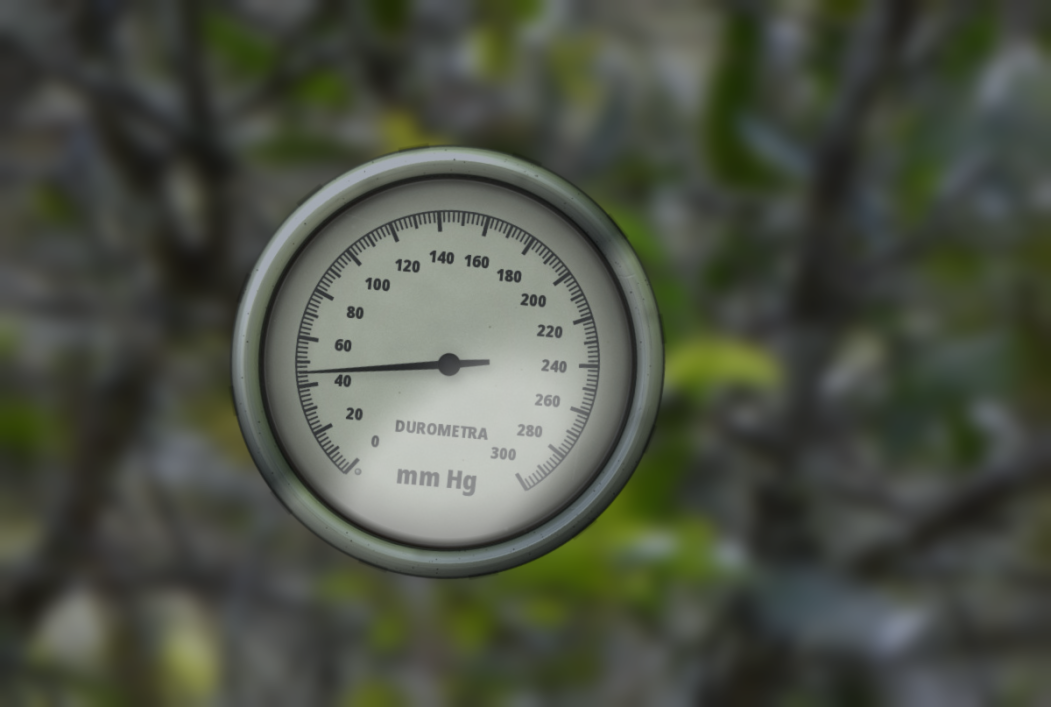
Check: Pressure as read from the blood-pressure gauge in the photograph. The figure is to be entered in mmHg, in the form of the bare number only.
46
